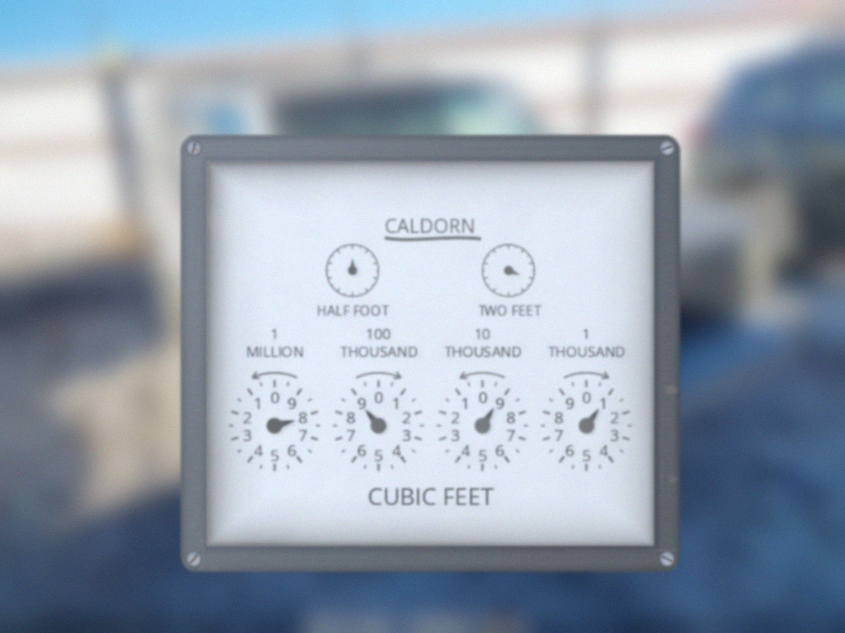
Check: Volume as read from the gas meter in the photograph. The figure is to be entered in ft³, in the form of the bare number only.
789100
